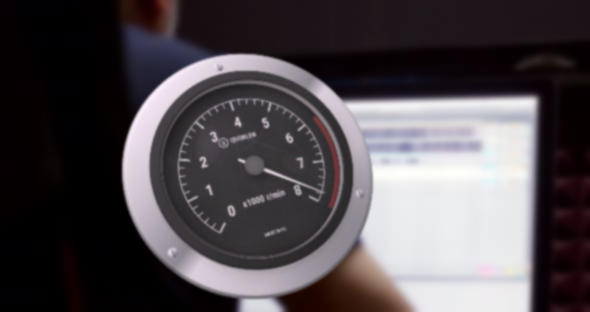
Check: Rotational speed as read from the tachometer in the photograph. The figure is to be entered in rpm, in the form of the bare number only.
7800
